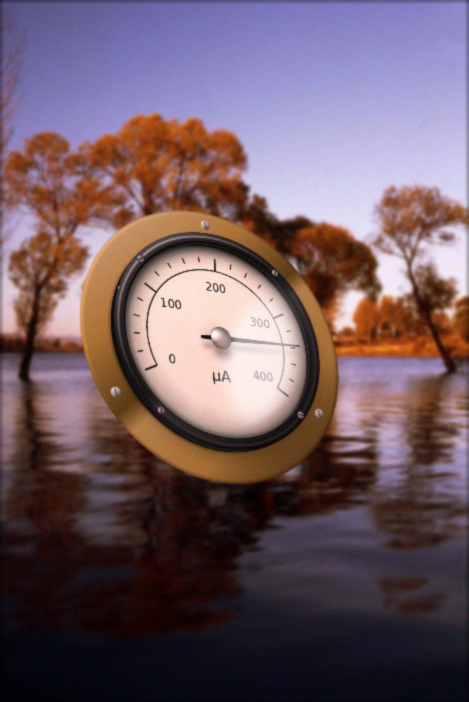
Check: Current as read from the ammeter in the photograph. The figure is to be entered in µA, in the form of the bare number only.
340
